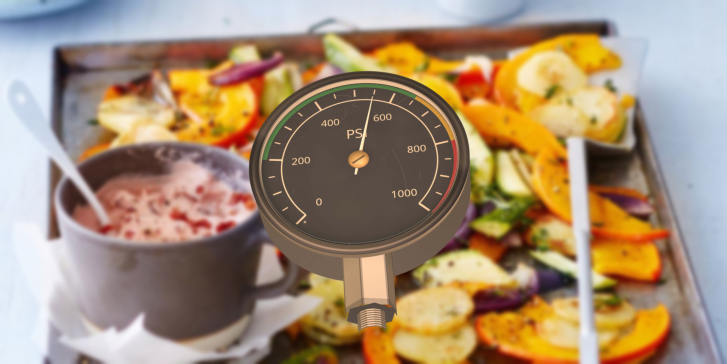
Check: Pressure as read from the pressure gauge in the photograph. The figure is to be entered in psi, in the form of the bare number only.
550
